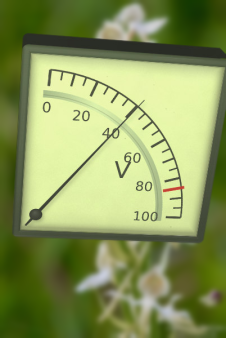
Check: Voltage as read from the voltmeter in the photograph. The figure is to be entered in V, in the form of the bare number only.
40
